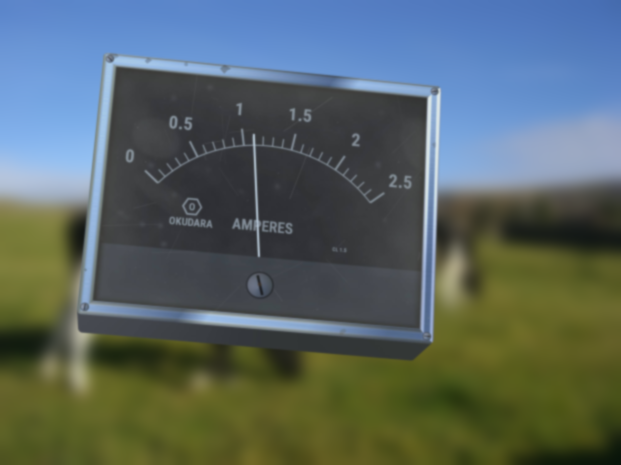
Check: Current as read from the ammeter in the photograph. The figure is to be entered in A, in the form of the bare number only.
1.1
